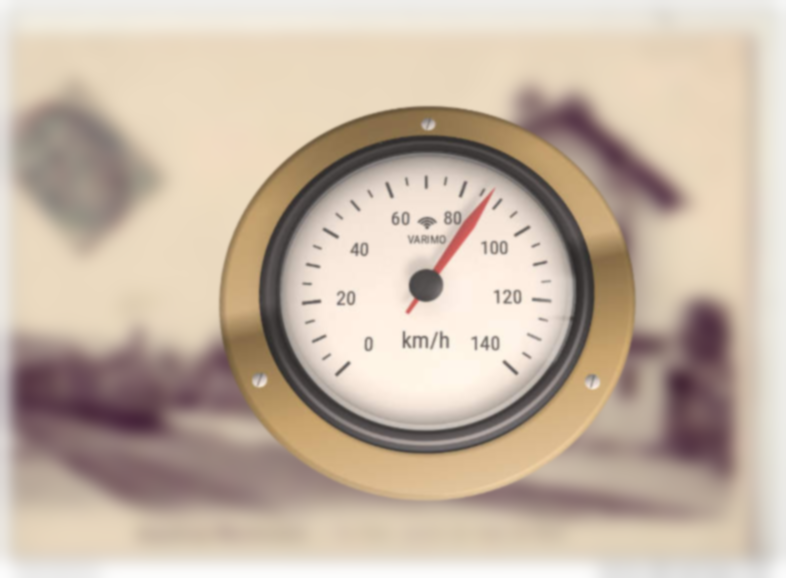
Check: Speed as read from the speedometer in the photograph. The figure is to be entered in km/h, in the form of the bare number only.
87.5
